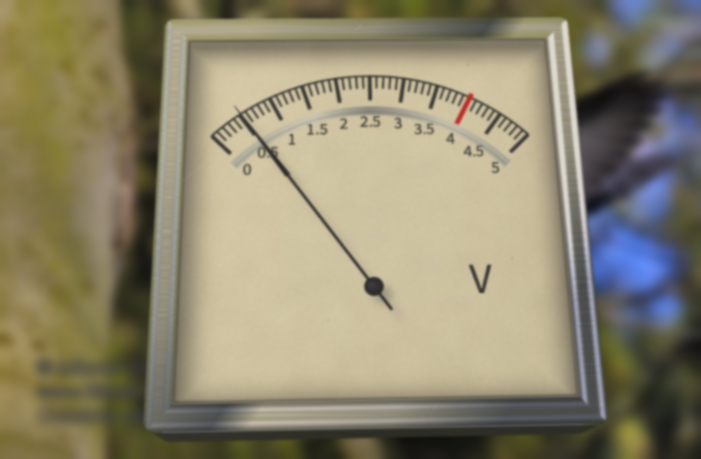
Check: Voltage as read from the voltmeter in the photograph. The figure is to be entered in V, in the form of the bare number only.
0.5
